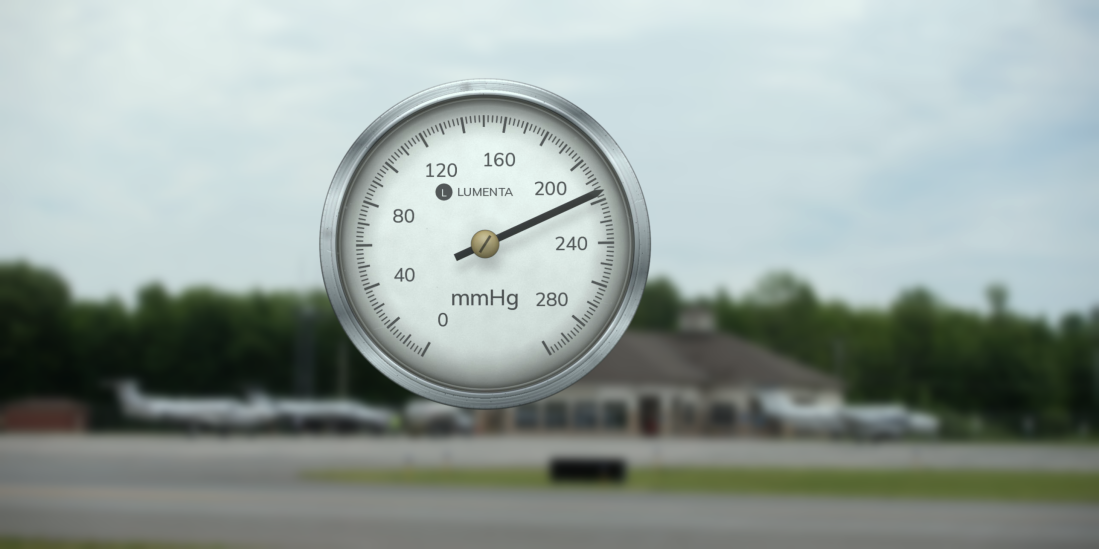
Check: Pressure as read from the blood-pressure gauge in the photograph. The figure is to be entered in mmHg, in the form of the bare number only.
216
